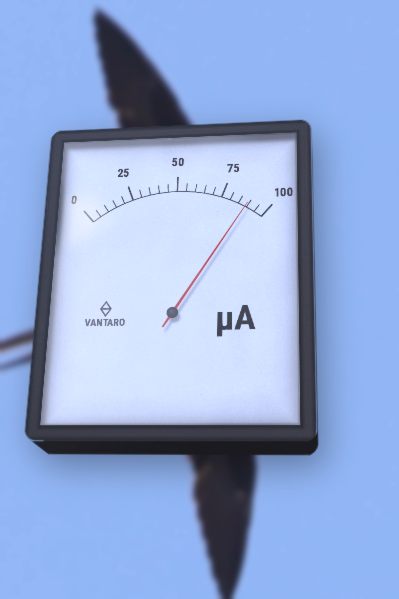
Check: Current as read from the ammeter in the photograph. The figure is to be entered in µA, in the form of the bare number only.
90
